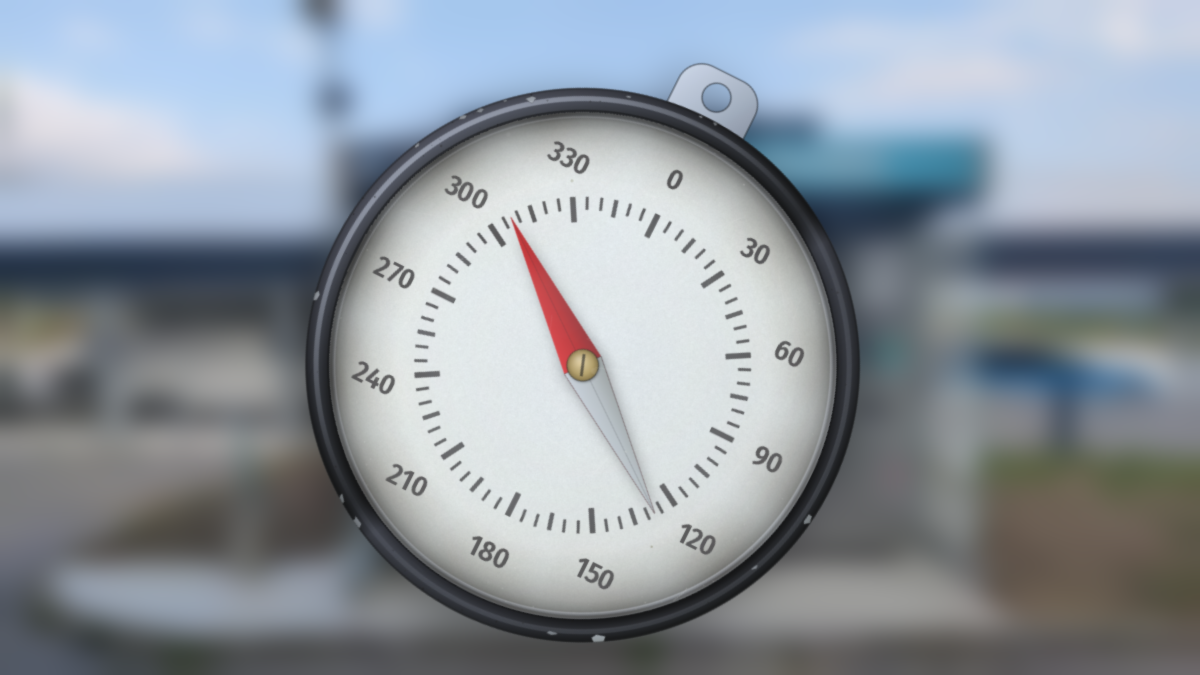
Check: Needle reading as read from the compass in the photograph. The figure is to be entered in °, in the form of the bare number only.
307.5
